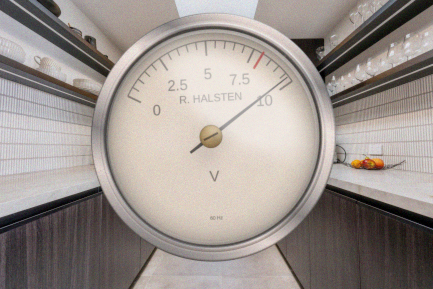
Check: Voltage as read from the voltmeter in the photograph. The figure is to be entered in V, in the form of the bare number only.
9.75
